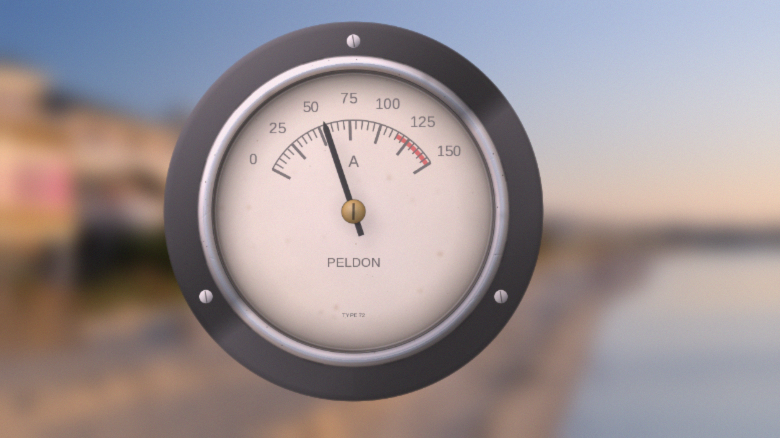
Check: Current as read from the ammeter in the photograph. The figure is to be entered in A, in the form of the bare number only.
55
